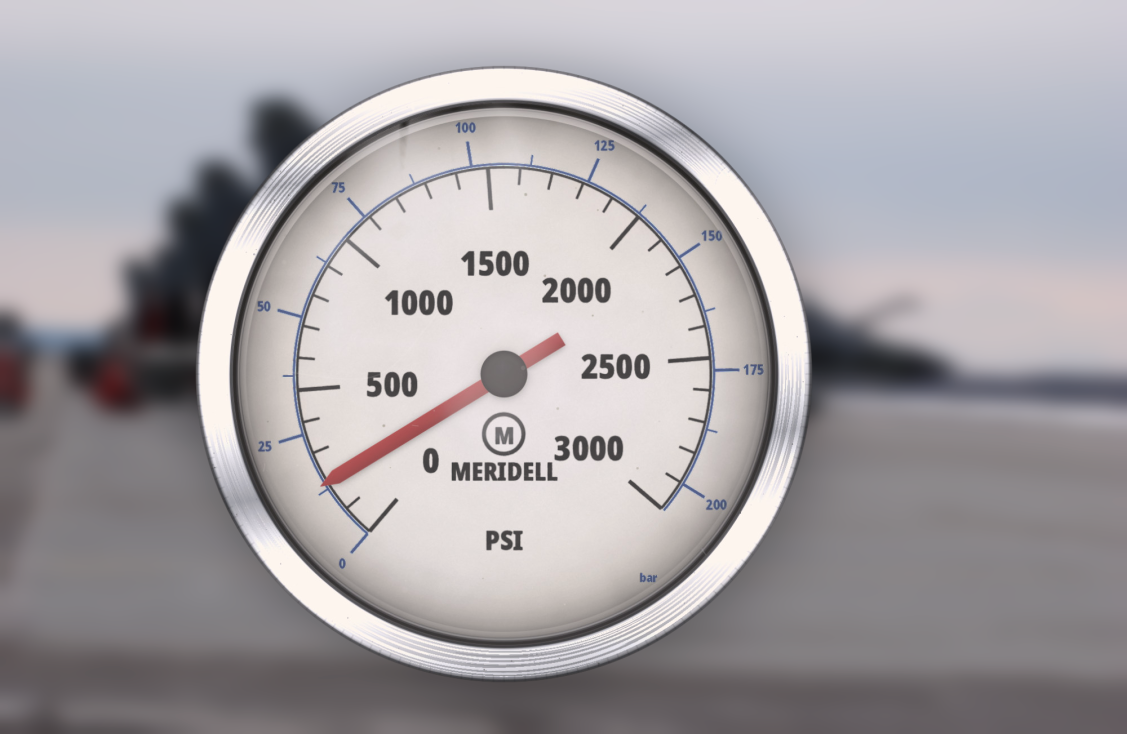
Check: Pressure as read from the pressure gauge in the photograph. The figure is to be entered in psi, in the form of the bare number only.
200
